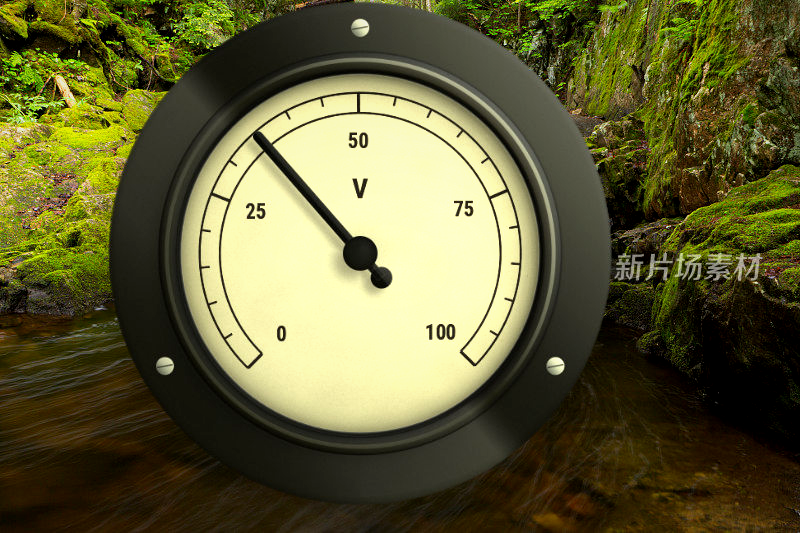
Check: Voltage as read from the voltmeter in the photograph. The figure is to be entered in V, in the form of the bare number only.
35
